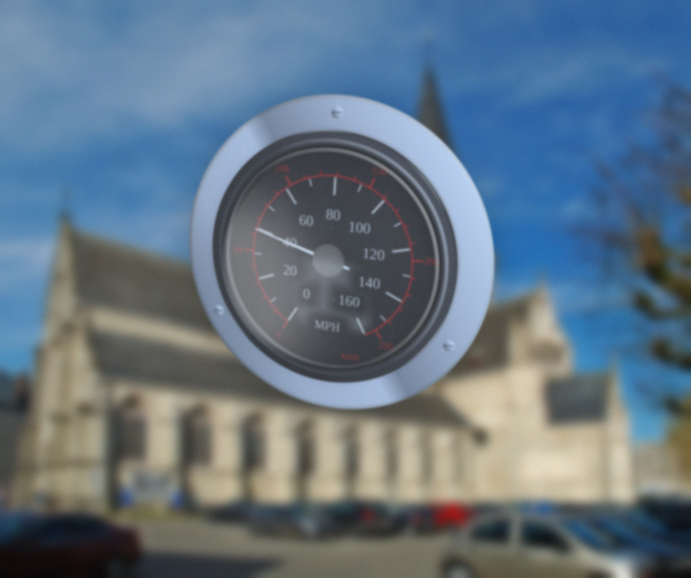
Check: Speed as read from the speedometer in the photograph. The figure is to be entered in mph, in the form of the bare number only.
40
